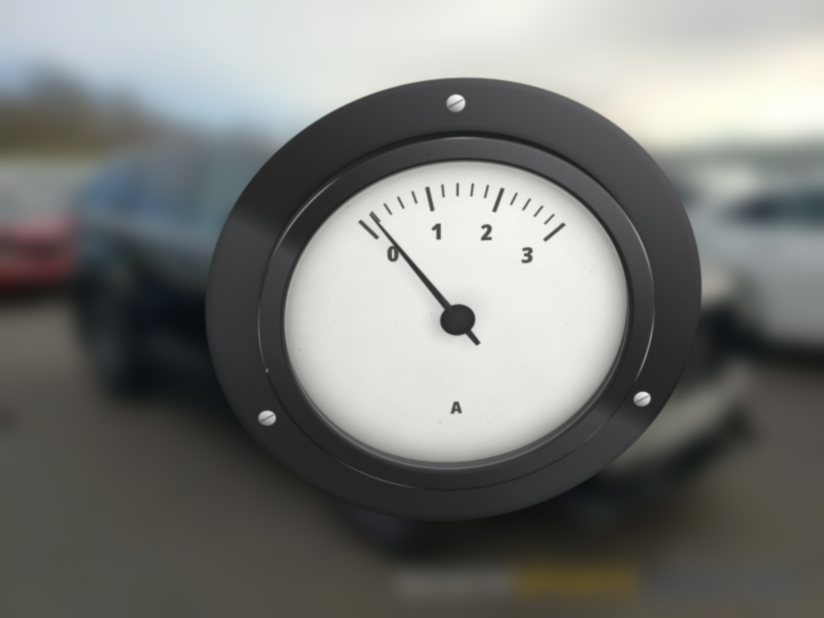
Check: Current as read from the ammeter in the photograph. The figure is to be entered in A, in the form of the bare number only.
0.2
